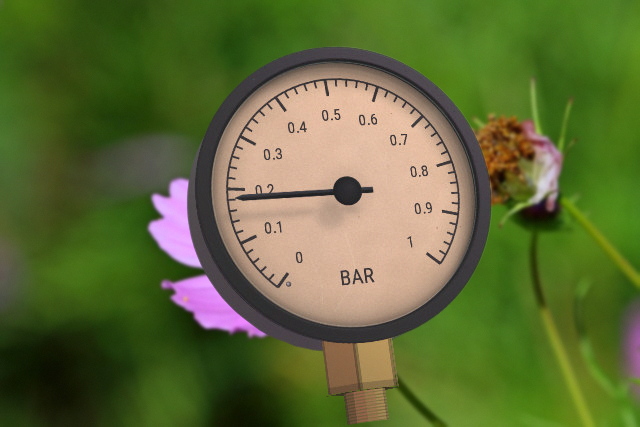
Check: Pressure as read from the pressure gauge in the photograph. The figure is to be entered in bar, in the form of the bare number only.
0.18
